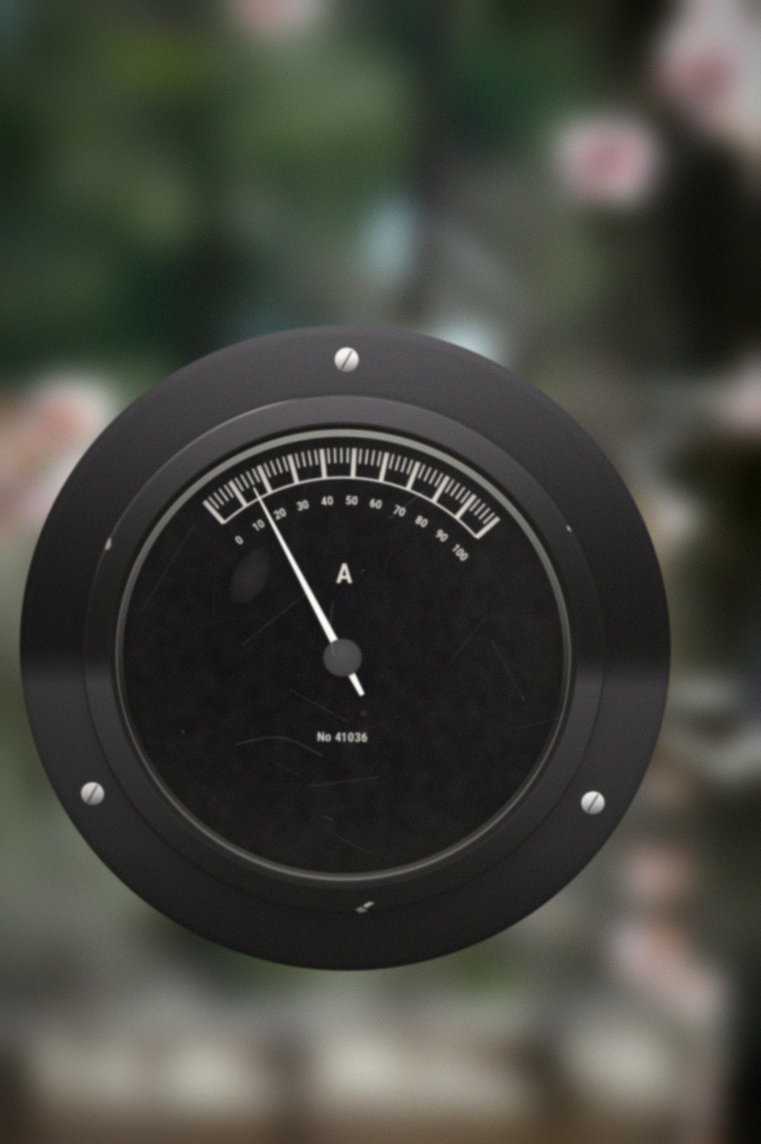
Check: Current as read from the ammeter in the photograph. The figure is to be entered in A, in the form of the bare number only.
16
